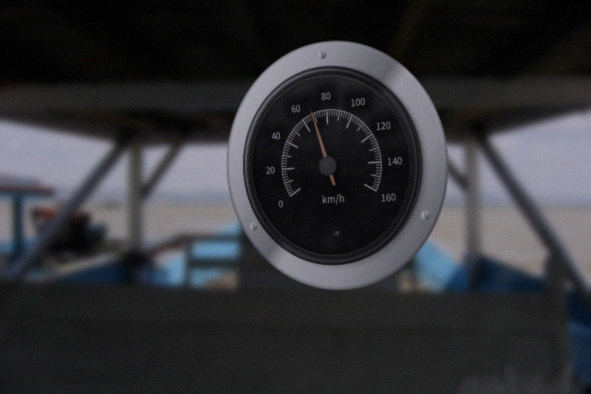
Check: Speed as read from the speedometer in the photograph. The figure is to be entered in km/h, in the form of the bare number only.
70
